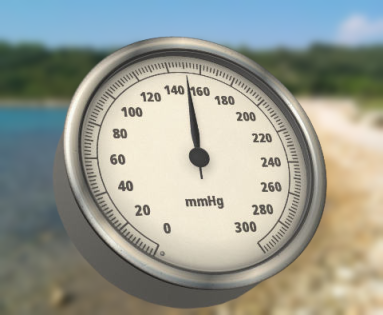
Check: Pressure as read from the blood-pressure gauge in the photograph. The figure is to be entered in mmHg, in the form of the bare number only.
150
